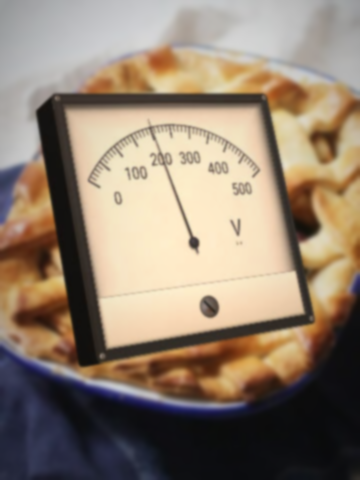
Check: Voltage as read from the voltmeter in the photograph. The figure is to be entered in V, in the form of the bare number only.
200
